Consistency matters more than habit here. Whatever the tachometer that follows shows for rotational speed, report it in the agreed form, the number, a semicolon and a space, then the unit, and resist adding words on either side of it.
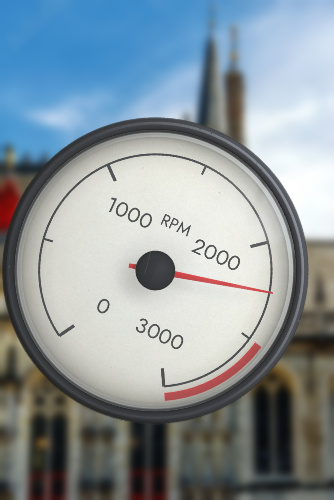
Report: 2250; rpm
